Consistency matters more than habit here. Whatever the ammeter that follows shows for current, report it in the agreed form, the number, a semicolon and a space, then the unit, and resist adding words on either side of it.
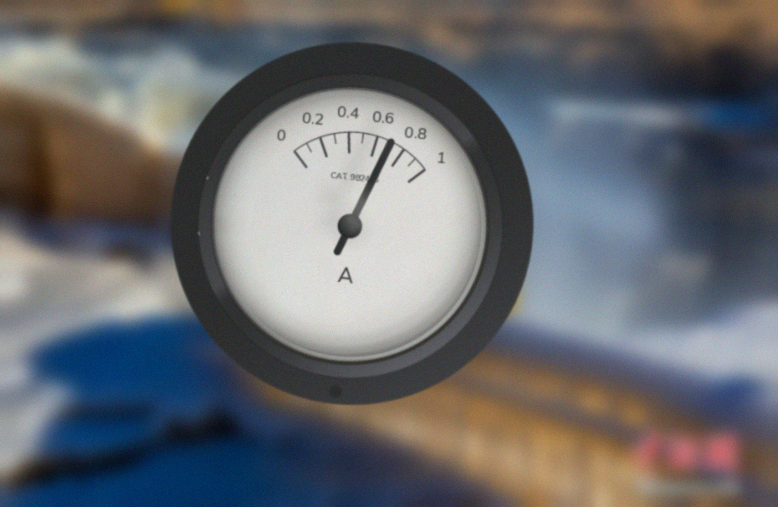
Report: 0.7; A
